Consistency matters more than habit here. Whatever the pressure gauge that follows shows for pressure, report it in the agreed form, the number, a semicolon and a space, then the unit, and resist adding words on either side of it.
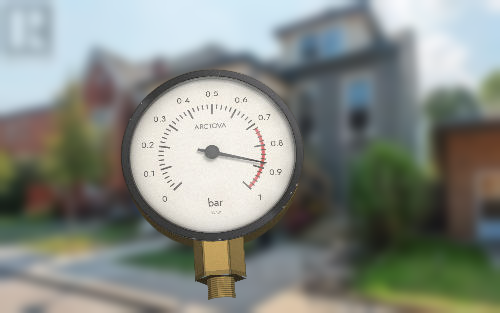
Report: 0.88; bar
